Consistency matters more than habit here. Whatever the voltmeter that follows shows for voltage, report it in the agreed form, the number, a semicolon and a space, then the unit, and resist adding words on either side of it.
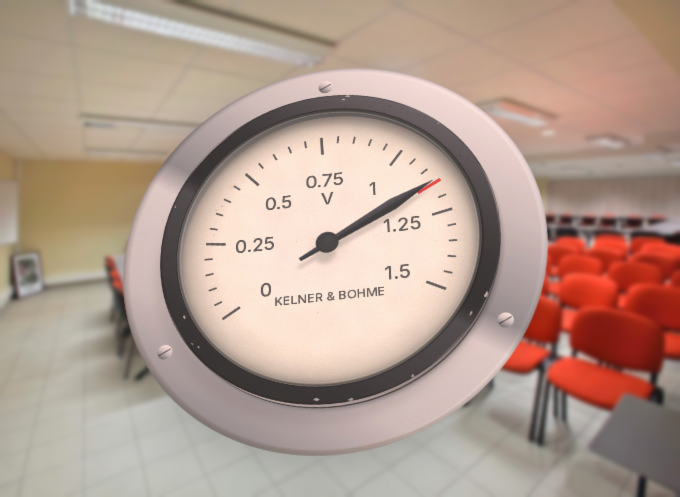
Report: 1.15; V
